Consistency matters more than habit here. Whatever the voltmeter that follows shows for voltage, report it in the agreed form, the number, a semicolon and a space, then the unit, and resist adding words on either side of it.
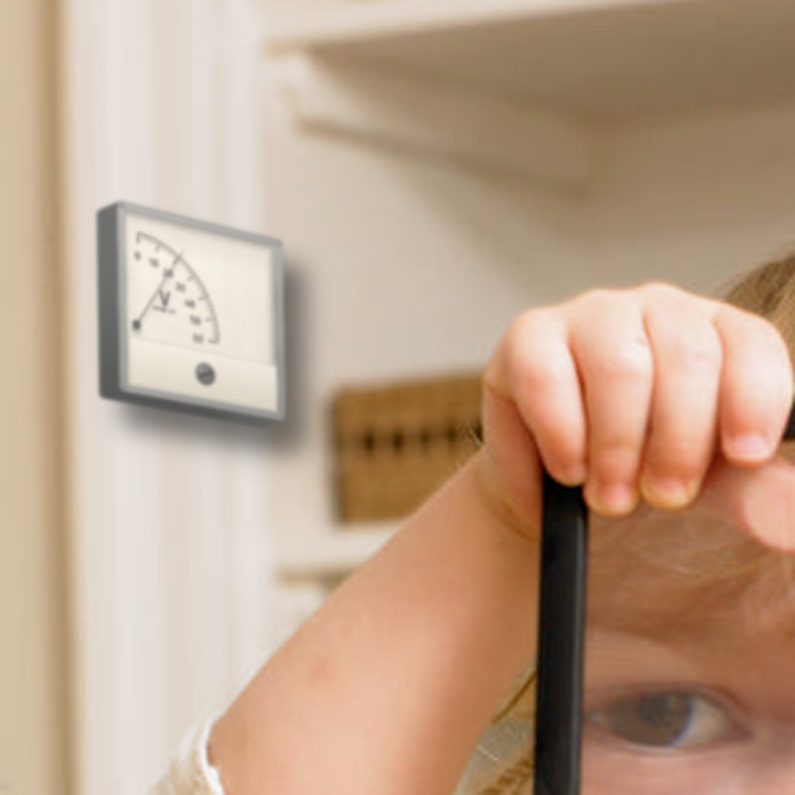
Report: 20; V
